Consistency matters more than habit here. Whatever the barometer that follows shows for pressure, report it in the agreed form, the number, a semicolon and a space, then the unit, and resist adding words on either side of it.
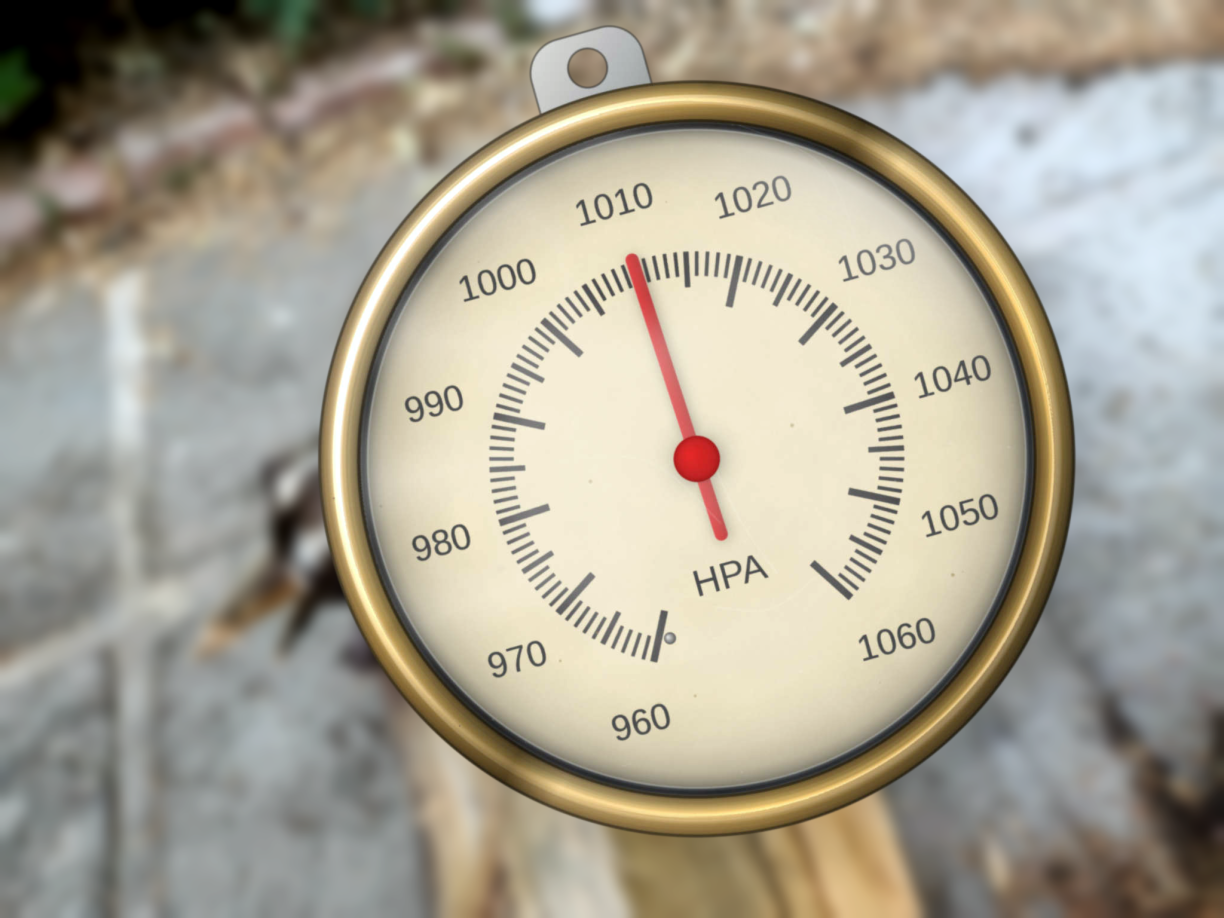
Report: 1010; hPa
